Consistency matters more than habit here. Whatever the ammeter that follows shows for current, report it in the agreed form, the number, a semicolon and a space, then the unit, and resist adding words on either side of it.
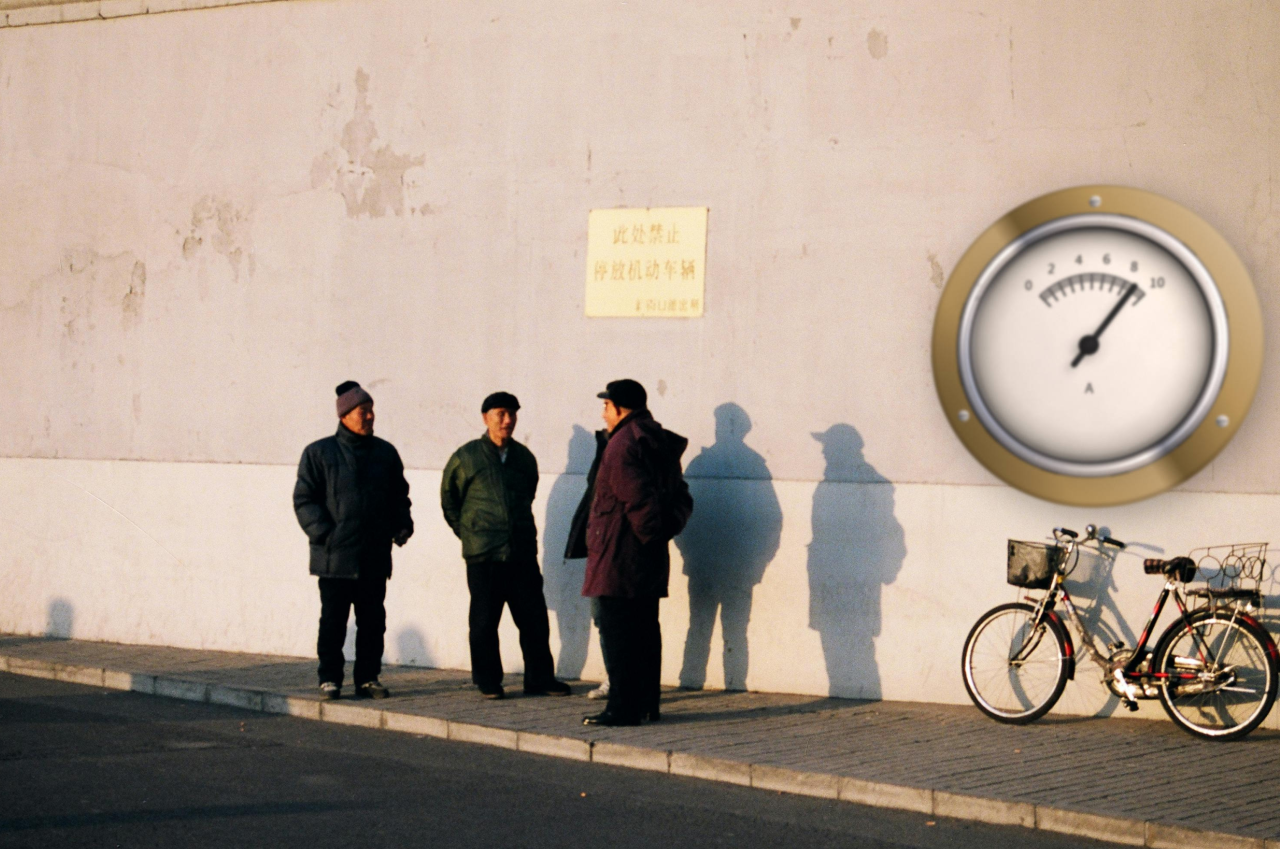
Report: 9; A
